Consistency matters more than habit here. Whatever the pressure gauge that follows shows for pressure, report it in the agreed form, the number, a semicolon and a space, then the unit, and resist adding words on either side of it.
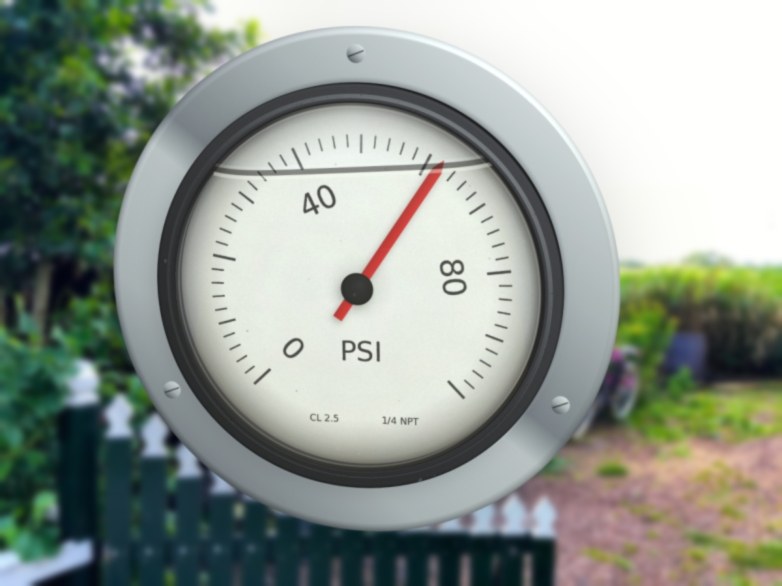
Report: 62; psi
